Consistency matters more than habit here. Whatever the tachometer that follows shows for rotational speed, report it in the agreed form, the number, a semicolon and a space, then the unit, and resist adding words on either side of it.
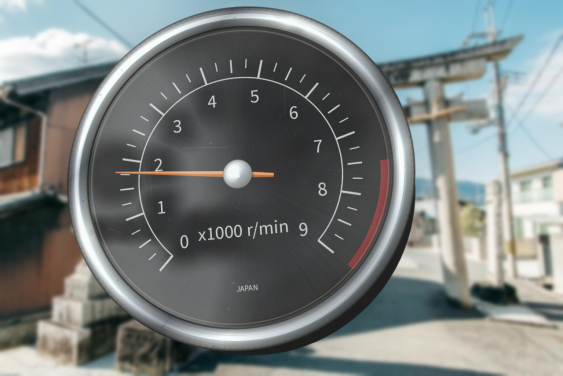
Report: 1750; rpm
